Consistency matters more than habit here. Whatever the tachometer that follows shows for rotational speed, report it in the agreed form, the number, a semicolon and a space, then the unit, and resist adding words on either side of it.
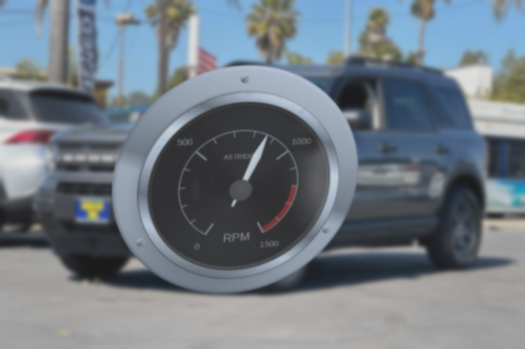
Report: 850; rpm
